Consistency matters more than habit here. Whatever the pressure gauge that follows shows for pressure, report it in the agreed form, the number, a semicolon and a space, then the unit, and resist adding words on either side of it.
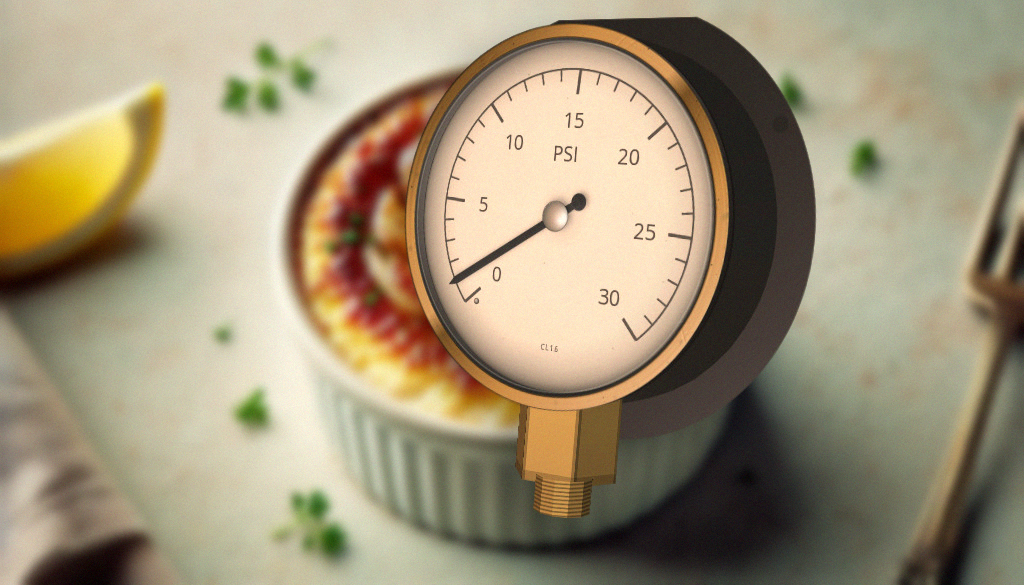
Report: 1; psi
